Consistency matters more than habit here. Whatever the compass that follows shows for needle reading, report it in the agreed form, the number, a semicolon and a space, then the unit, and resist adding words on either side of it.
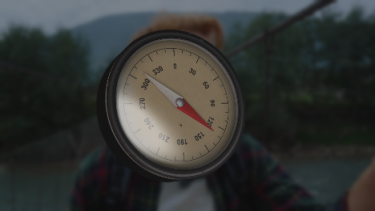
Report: 130; °
